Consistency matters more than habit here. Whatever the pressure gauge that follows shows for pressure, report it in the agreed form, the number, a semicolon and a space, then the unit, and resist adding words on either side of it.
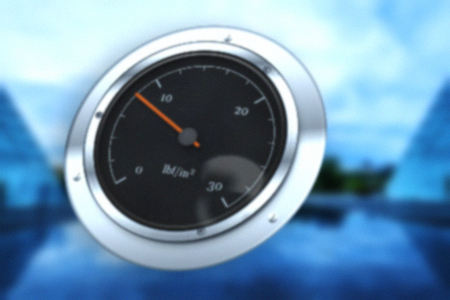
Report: 8; psi
